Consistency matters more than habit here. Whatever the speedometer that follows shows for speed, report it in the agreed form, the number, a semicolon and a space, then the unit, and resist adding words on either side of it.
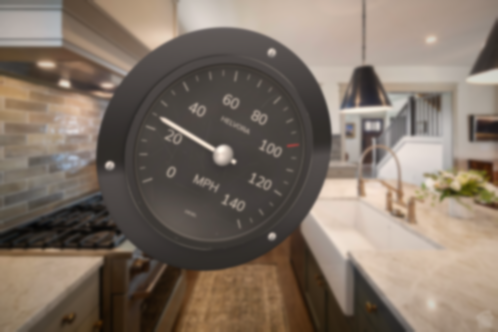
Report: 25; mph
